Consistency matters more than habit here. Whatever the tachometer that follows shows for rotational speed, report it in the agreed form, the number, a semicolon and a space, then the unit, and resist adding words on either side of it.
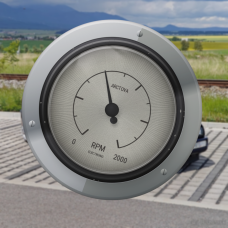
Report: 800; rpm
